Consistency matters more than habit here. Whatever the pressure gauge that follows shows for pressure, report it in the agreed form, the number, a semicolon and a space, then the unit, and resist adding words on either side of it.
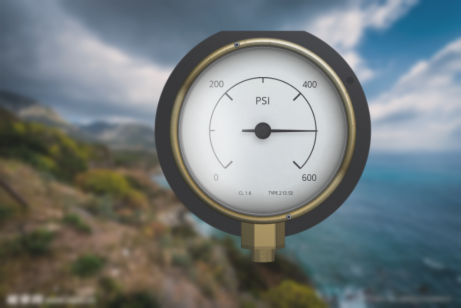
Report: 500; psi
